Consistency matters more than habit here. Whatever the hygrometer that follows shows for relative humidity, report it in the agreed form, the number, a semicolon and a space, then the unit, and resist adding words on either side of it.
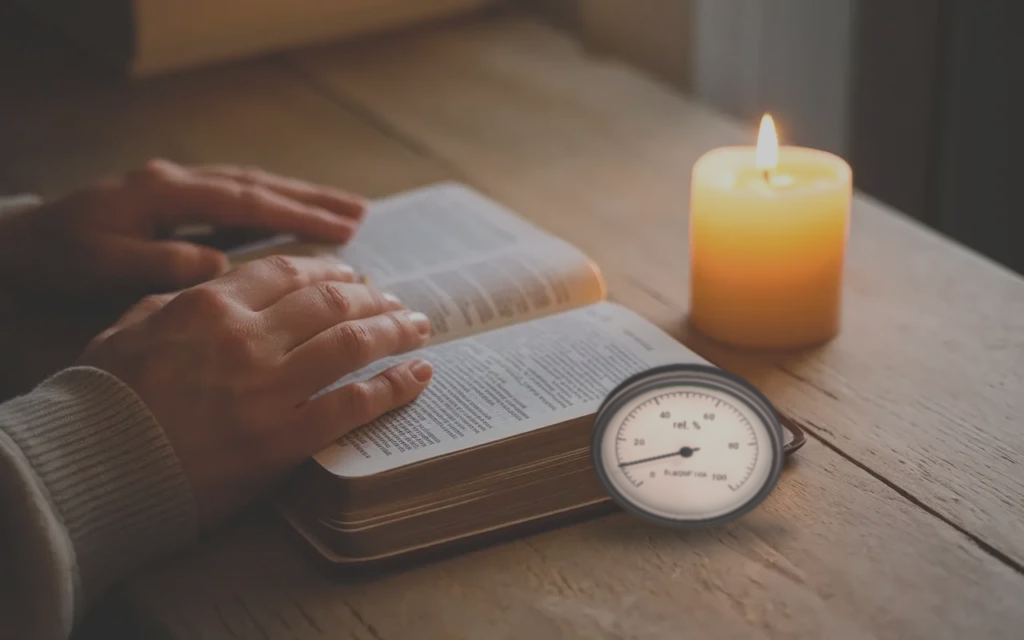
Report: 10; %
